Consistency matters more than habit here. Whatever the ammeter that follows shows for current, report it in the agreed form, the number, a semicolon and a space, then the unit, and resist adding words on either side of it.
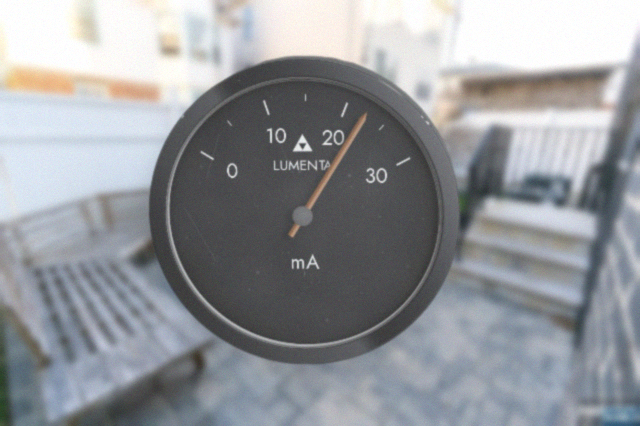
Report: 22.5; mA
